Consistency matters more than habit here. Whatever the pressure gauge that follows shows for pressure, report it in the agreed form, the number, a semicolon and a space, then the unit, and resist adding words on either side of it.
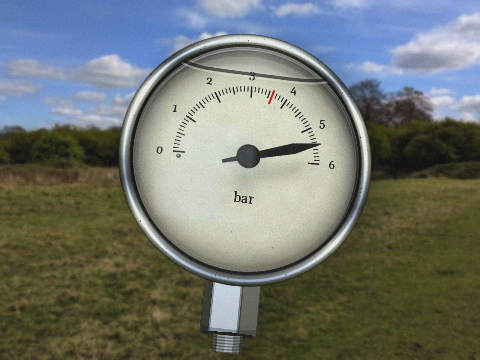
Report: 5.5; bar
